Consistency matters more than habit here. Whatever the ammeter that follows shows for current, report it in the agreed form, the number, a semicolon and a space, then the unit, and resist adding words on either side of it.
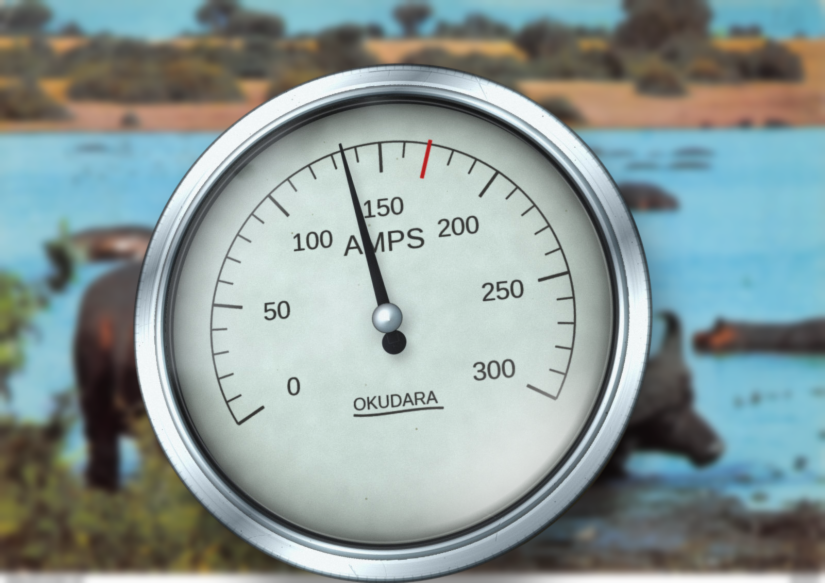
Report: 135; A
